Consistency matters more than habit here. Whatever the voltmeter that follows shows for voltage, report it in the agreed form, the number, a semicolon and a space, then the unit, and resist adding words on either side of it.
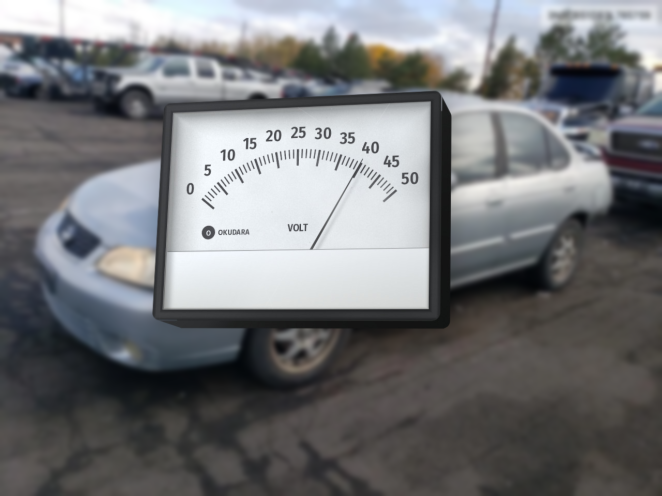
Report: 40; V
